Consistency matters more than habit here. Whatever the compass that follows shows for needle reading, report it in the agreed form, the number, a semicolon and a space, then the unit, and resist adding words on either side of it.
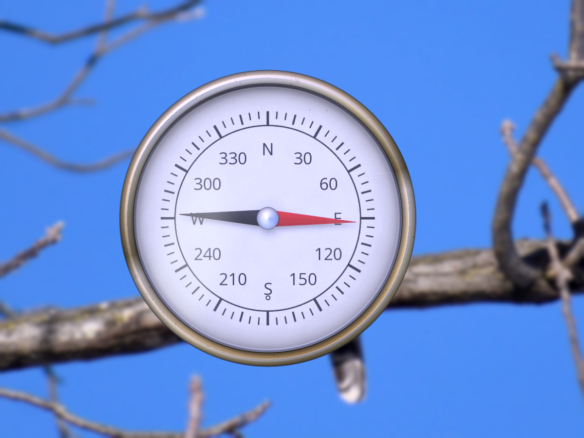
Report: 92.5; °
